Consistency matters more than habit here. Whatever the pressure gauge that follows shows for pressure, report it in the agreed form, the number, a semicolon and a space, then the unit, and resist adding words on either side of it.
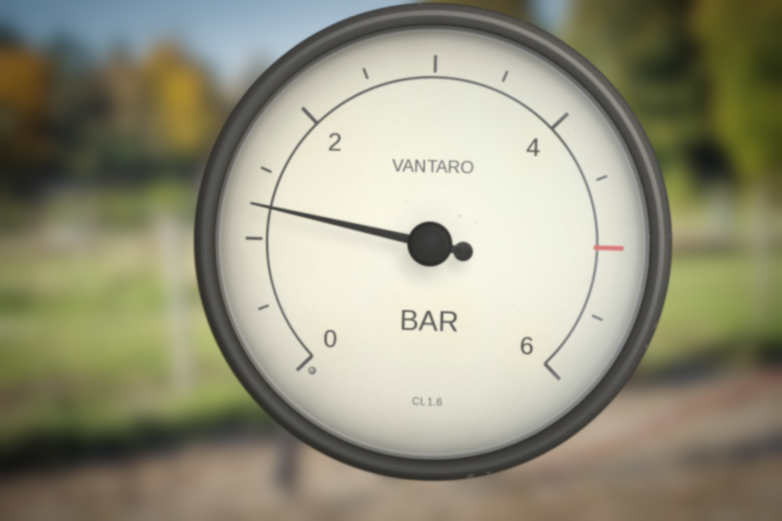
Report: 1.25; bar
